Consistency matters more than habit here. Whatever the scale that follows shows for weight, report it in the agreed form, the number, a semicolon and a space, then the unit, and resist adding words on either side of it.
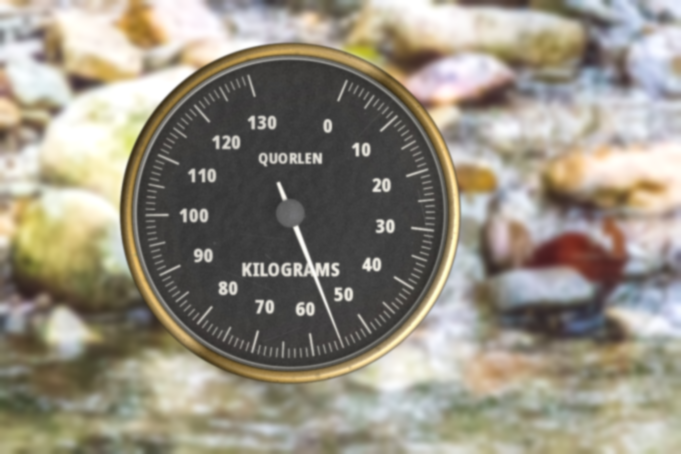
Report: 55; kg
